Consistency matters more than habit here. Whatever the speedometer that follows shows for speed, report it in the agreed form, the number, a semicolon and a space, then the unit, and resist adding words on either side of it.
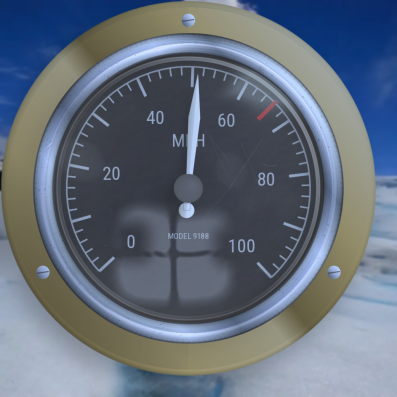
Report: 51; mph
